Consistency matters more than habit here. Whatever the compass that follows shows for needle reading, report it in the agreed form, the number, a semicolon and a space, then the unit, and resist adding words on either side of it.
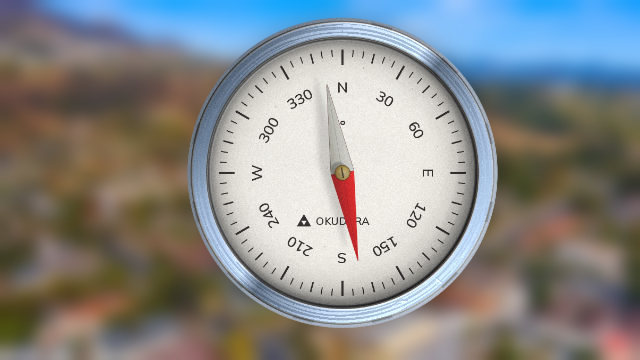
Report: 170; °
